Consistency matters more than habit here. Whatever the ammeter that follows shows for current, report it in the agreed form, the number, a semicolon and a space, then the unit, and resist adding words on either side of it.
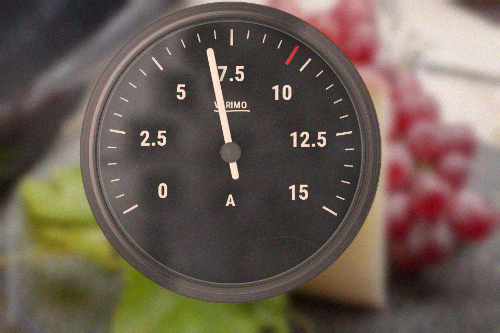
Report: 6.75; A
